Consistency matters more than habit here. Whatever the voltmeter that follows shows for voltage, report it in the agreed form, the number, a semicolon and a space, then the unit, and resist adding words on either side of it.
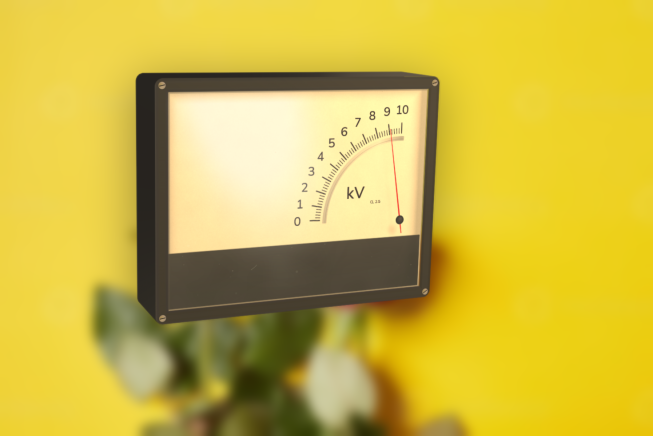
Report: 9; kV
